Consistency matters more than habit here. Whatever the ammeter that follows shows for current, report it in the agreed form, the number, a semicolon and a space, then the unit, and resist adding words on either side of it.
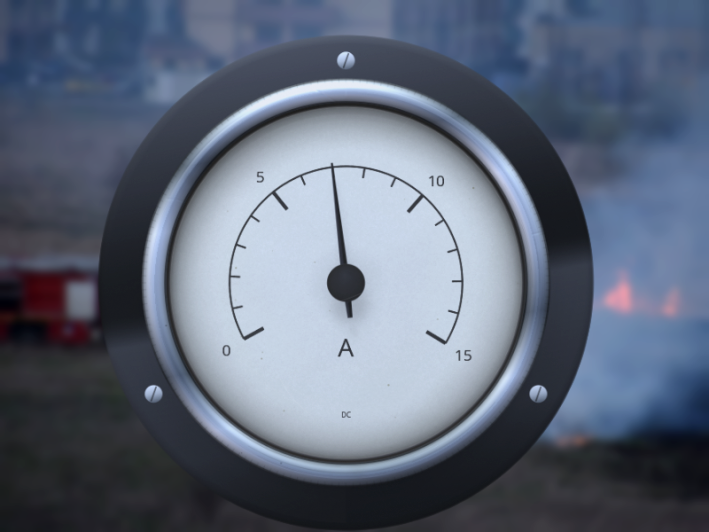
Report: 7; A
